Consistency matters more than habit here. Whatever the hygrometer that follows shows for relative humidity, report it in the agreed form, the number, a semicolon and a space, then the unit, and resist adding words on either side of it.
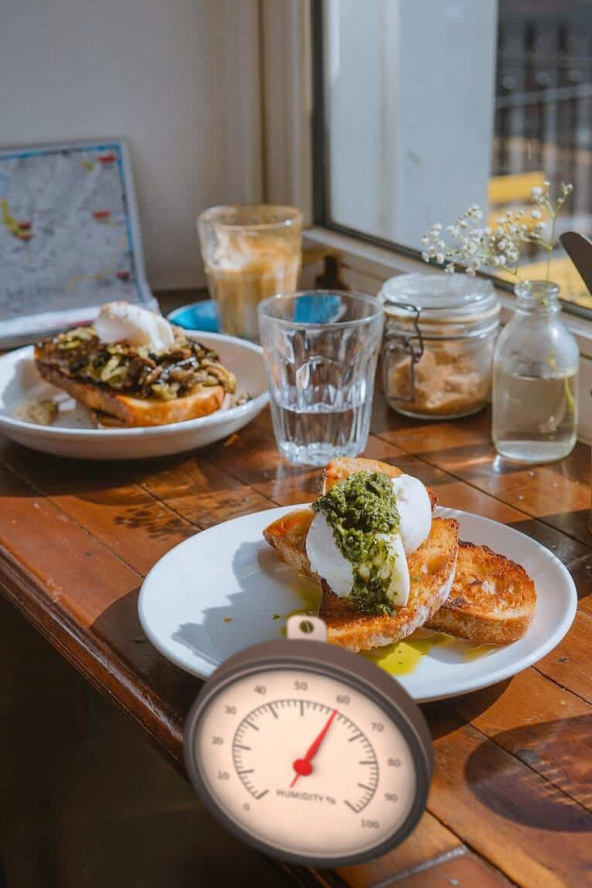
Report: 60; %
